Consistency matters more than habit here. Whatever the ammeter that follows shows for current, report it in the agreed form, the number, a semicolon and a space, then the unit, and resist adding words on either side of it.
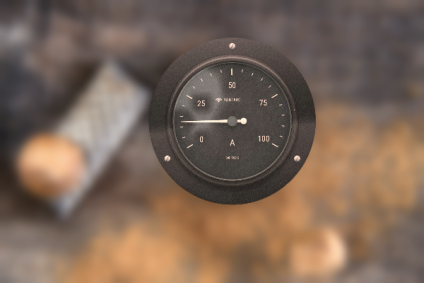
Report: 12.5; A
